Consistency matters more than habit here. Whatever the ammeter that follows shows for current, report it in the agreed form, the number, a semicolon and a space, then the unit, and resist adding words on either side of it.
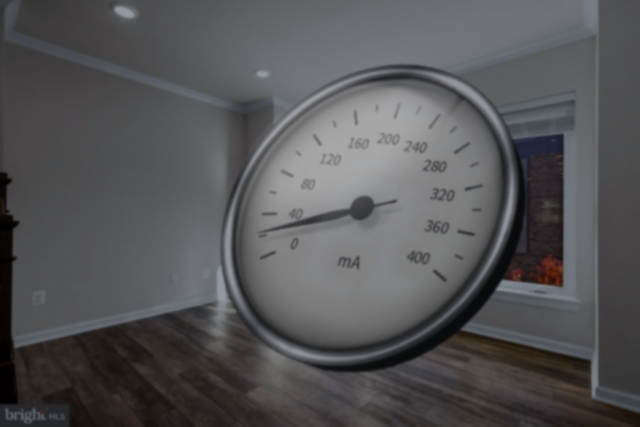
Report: 20; mA
